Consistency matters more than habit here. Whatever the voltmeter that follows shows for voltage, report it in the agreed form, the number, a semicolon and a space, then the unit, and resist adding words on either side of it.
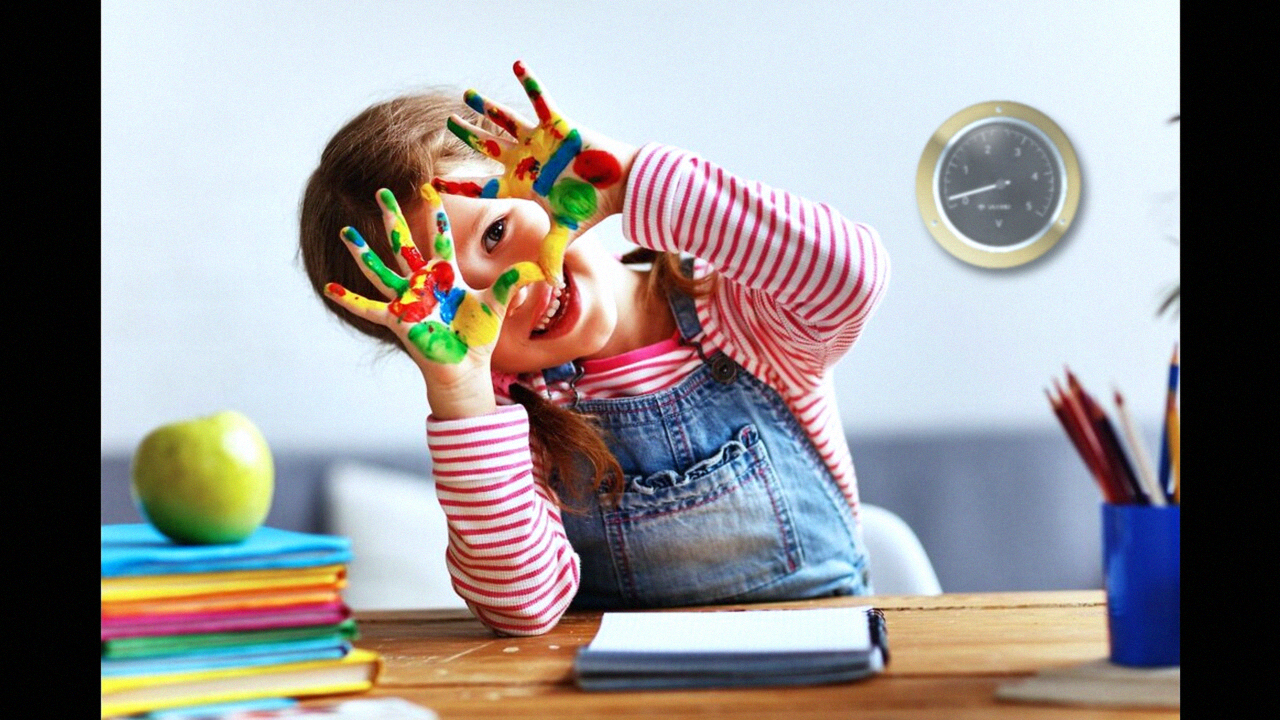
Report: 0.2; V
